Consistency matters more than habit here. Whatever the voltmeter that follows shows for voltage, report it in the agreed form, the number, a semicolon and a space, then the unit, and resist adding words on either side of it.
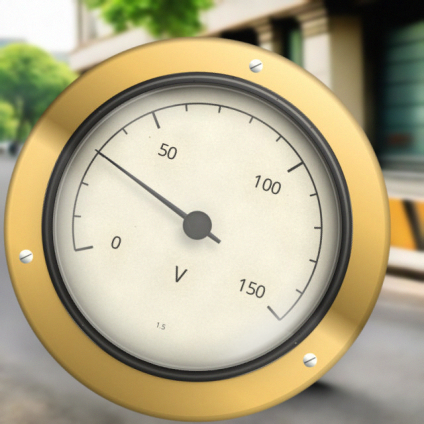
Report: 30; V
